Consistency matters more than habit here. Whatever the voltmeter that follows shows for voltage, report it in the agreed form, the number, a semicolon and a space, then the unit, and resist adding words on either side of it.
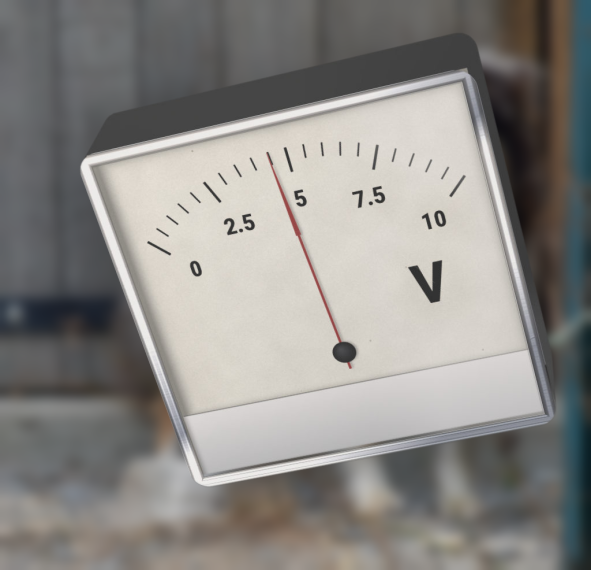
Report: 4.5; V
